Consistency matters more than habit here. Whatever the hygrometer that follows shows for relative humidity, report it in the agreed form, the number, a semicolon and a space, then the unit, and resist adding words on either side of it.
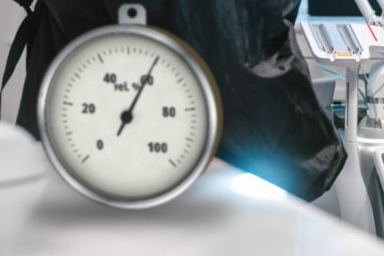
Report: 60; %
